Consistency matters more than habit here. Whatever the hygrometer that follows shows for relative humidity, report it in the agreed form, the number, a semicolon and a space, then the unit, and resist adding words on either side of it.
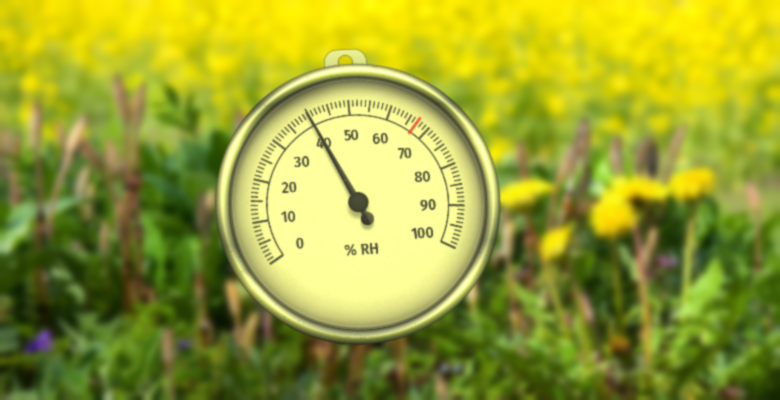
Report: 40; %
